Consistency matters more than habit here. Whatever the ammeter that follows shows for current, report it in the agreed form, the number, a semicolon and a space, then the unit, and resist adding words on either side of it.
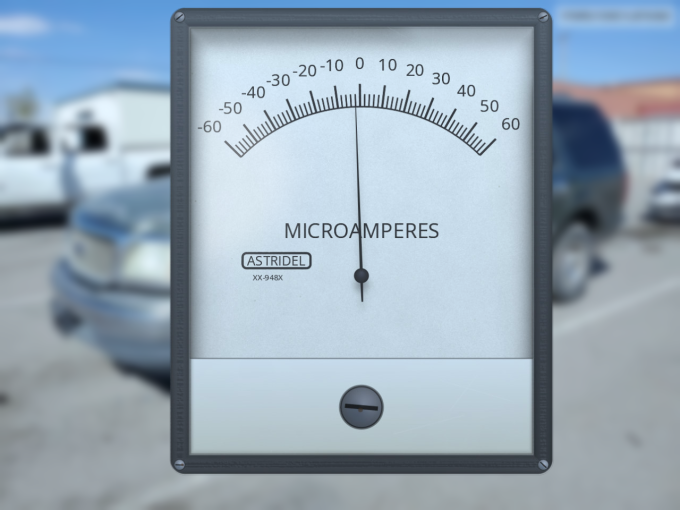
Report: -2; µA
